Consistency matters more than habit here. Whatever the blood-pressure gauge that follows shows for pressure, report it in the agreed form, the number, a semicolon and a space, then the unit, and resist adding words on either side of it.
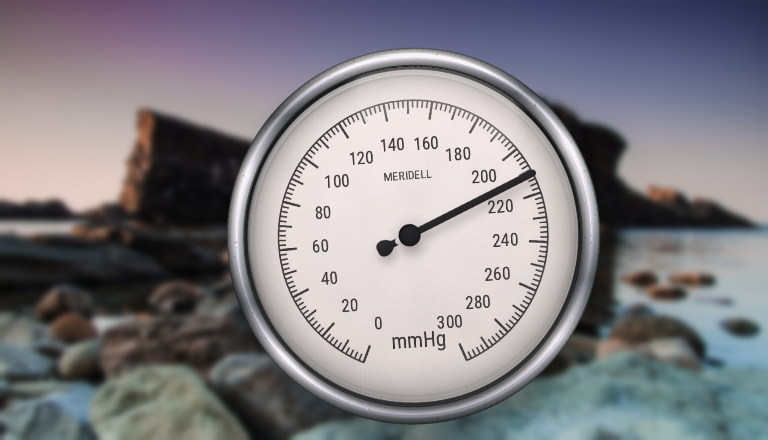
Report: 212; mmHg
